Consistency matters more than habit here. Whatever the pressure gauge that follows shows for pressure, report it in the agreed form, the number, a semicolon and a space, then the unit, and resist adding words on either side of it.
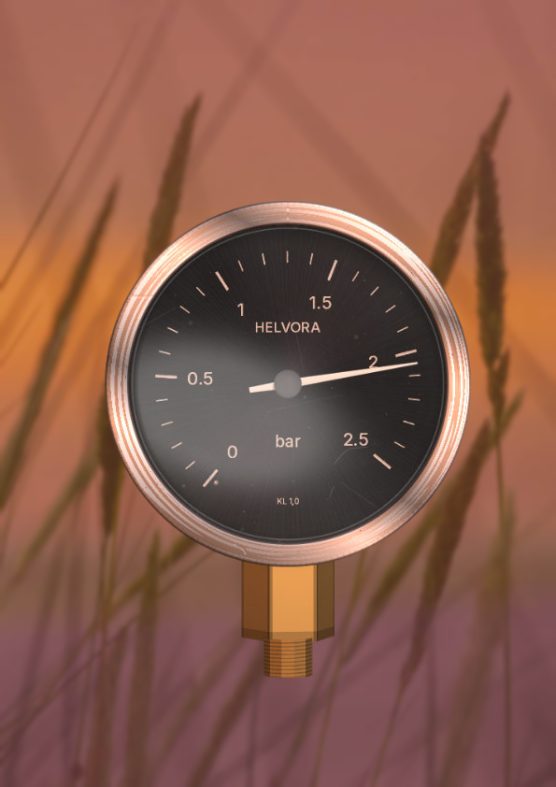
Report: 2.05; bar
